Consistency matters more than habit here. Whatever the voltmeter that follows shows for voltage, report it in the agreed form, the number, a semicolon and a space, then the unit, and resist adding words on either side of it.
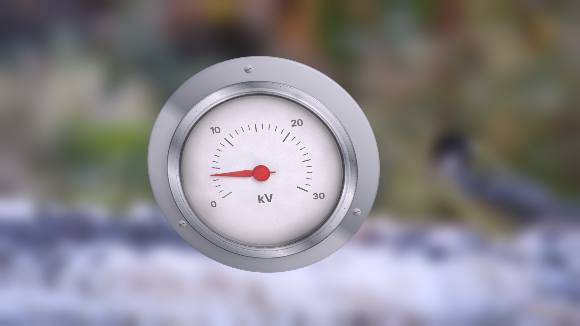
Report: 4; kV
